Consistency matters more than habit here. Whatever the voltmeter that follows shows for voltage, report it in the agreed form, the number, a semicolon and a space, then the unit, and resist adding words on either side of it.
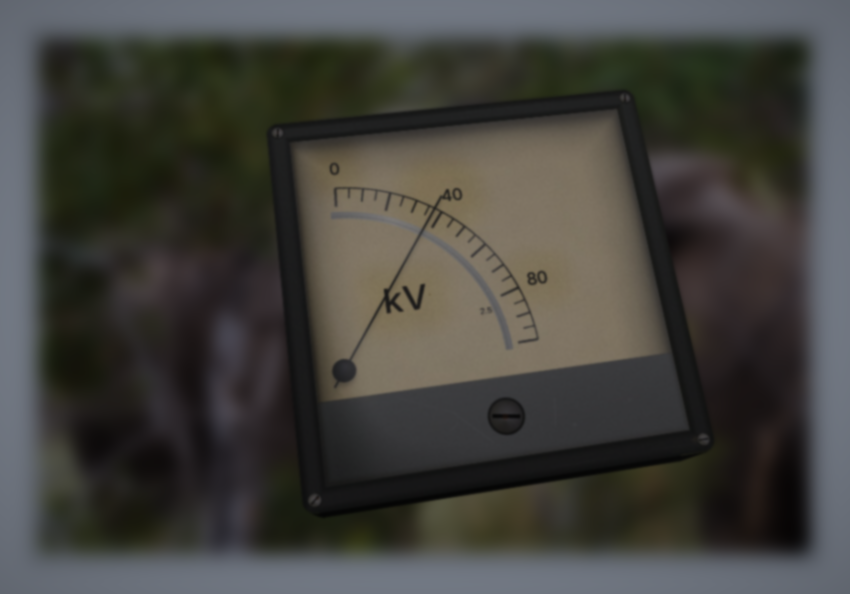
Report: 37.5; kV
